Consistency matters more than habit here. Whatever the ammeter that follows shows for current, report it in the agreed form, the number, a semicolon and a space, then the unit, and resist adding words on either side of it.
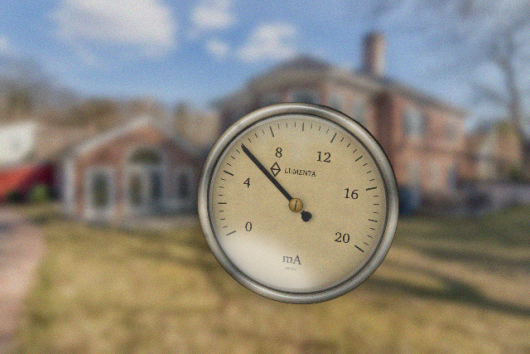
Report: 6; mA
